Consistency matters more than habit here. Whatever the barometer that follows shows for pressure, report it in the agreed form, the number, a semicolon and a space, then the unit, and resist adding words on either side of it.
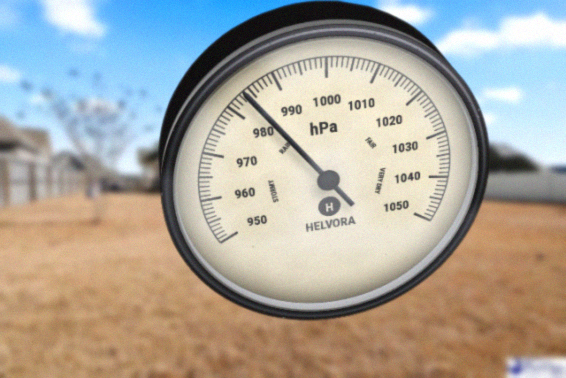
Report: 984; hPa
